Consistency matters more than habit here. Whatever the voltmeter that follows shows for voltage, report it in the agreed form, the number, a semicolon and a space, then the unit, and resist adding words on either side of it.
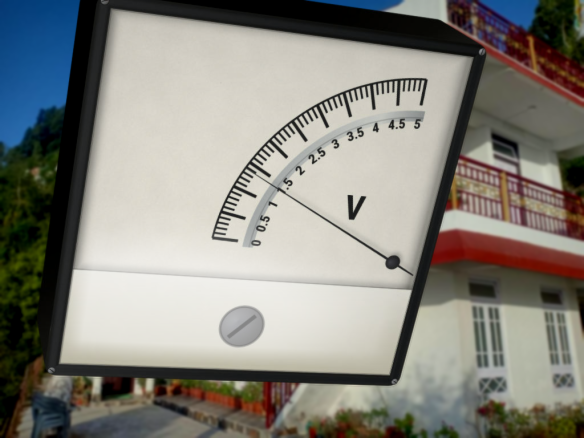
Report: 1.4; V
